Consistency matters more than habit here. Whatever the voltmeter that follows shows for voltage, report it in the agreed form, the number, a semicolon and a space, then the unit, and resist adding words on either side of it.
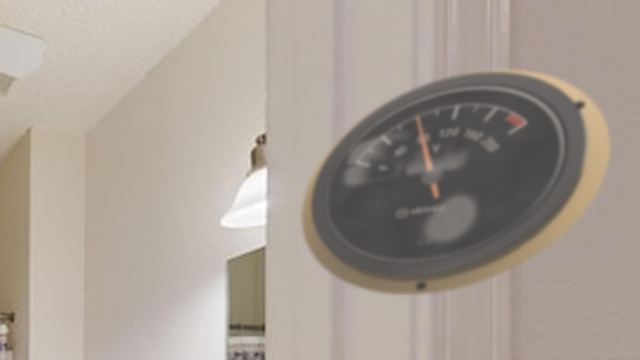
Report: 80; V
